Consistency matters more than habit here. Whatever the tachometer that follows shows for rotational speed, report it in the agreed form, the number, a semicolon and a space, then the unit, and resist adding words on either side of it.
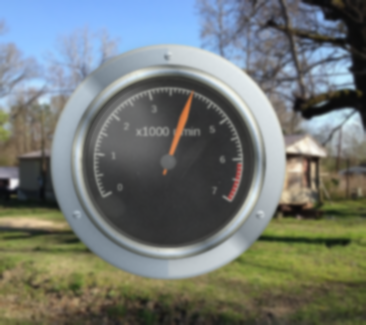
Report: 4000; rpm
